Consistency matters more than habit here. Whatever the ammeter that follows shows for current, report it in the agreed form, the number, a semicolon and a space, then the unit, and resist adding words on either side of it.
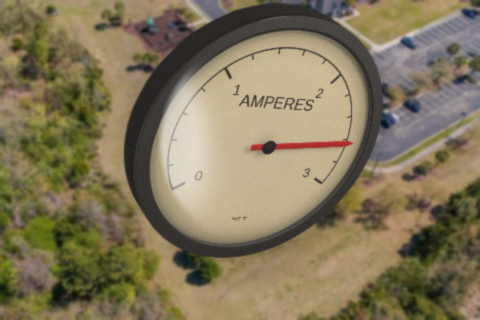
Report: 2.6; A
